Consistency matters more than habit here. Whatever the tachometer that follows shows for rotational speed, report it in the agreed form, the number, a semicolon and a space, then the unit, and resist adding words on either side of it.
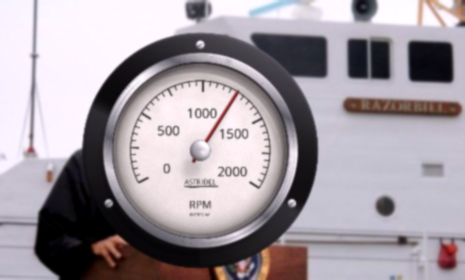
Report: 1250; rpm
